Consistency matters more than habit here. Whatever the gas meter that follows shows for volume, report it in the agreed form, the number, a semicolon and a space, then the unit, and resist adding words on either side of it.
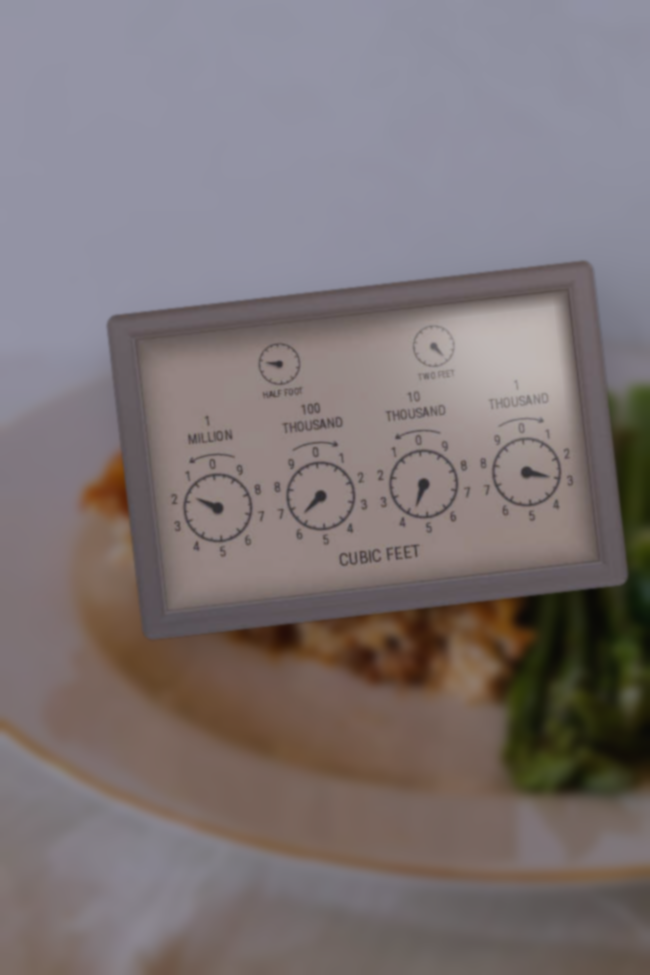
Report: 164300; ft³
